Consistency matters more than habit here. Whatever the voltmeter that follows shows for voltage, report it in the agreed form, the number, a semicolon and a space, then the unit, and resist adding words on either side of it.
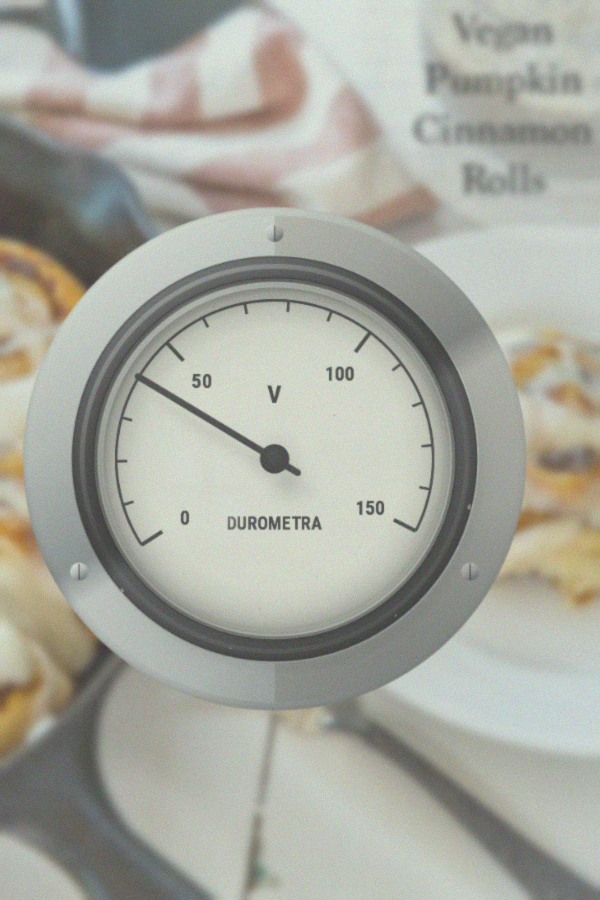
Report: 40; V
